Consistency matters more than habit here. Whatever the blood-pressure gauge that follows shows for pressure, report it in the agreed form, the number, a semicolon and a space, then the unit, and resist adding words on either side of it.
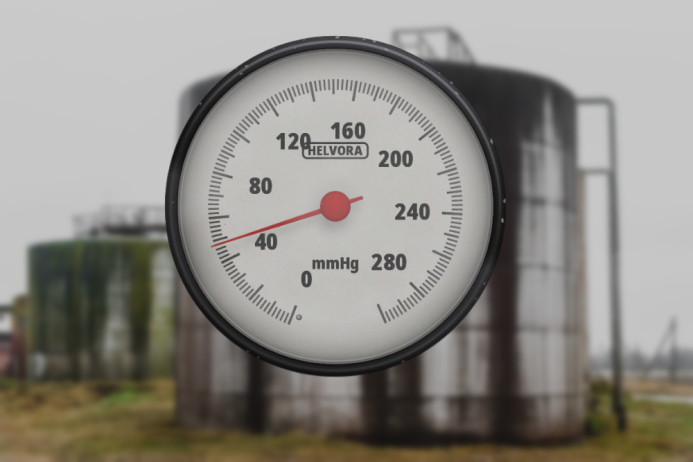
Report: 48; mmHg
